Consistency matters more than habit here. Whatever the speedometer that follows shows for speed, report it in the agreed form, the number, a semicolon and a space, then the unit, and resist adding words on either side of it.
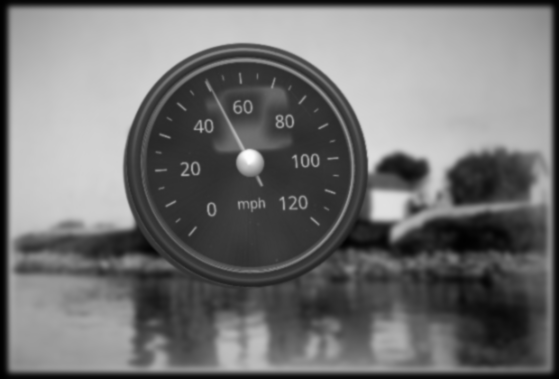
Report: 50; mph
